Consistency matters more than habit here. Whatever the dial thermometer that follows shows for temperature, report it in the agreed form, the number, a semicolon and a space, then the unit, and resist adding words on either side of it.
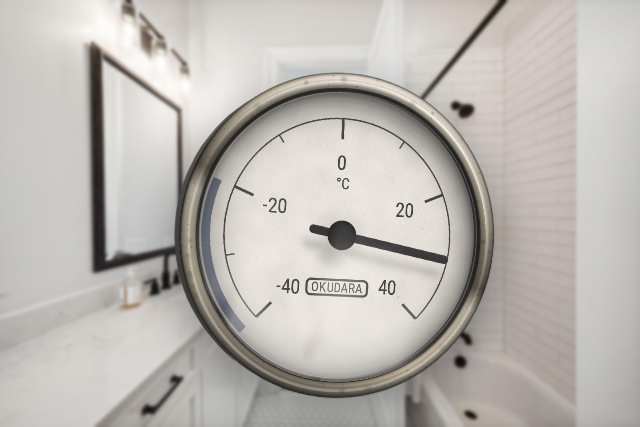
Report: 30; °C
